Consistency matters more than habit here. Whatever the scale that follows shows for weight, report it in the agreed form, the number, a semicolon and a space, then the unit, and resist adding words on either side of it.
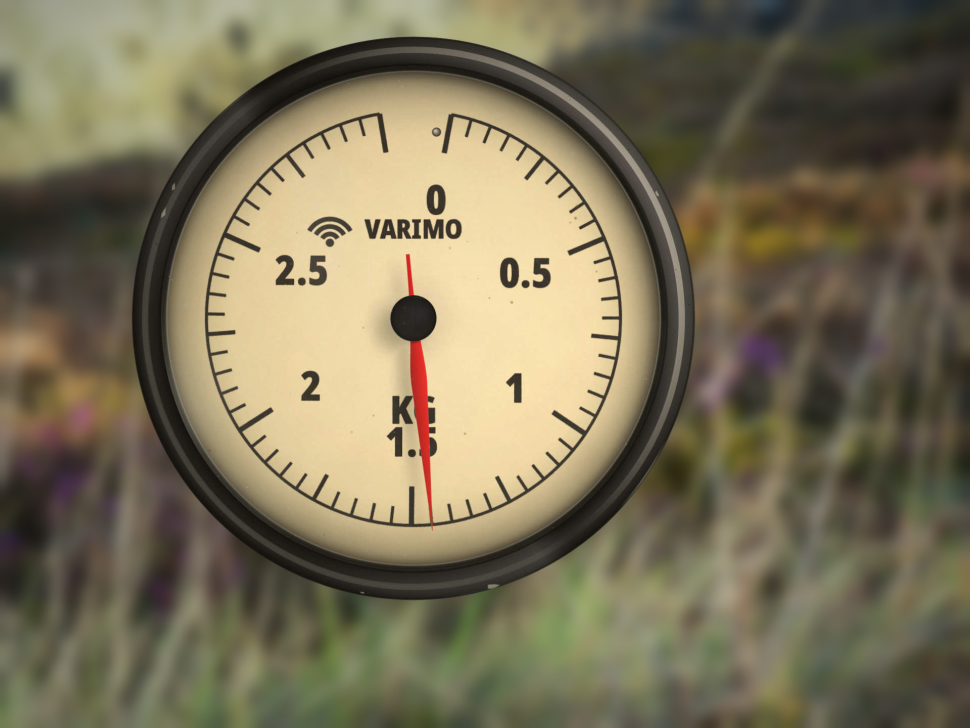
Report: 1.45; kg
